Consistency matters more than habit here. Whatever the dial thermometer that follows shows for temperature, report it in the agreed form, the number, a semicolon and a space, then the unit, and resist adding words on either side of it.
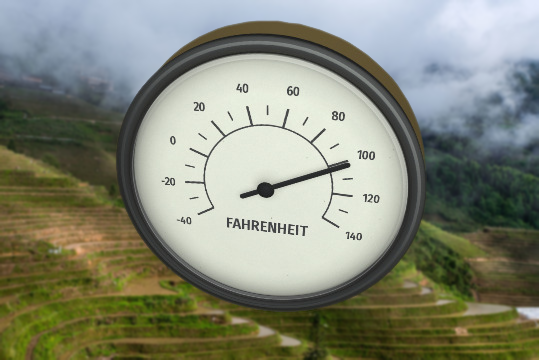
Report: 100; °F
